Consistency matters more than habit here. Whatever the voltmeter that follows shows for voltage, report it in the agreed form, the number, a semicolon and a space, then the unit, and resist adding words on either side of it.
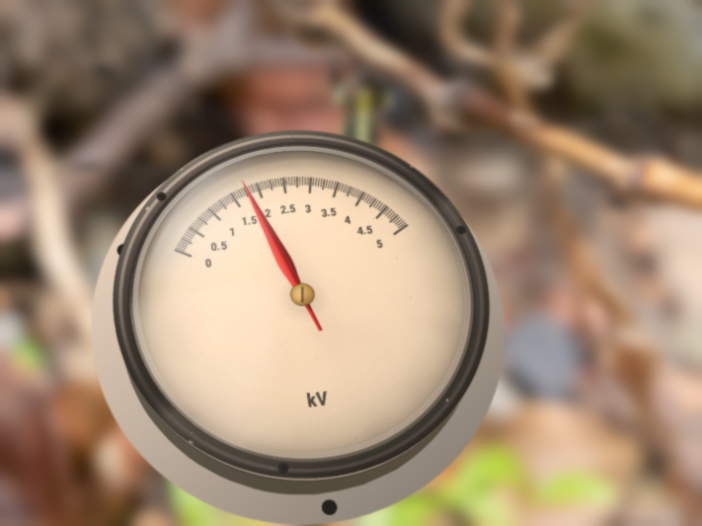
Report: 1.75; kV
